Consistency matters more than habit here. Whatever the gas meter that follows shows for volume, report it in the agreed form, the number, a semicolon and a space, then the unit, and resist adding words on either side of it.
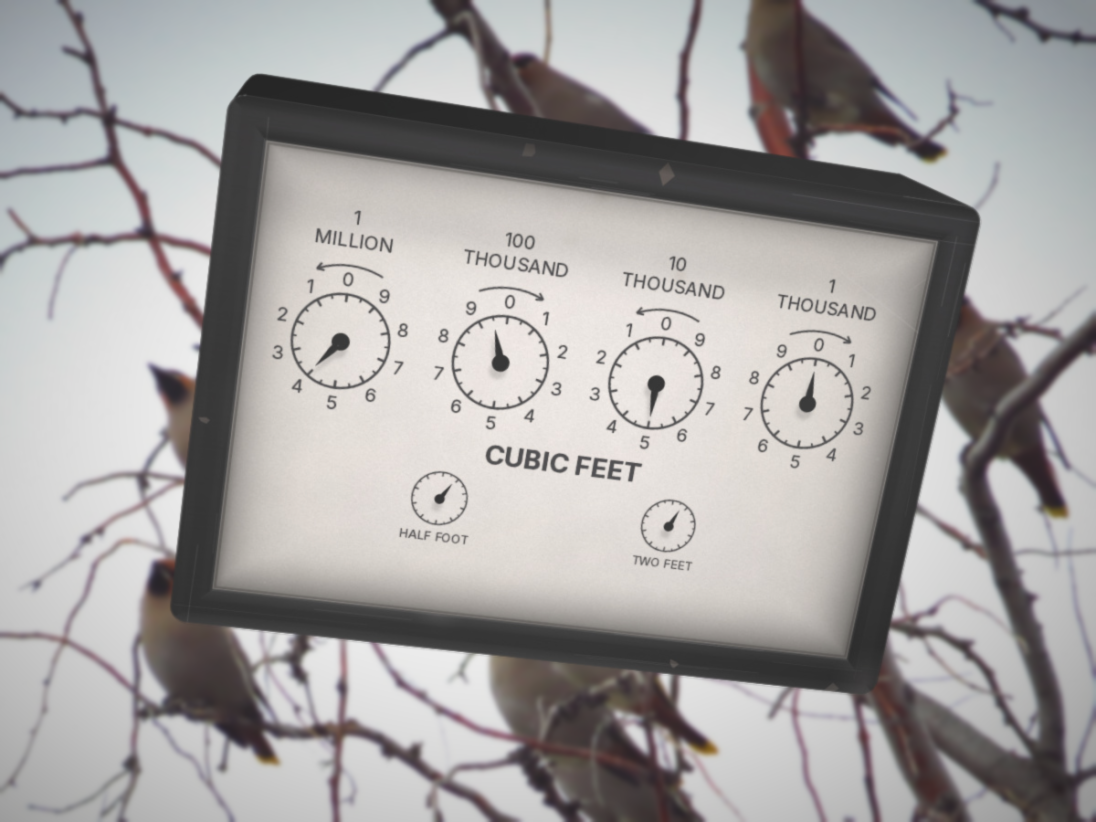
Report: 395000; ft³
